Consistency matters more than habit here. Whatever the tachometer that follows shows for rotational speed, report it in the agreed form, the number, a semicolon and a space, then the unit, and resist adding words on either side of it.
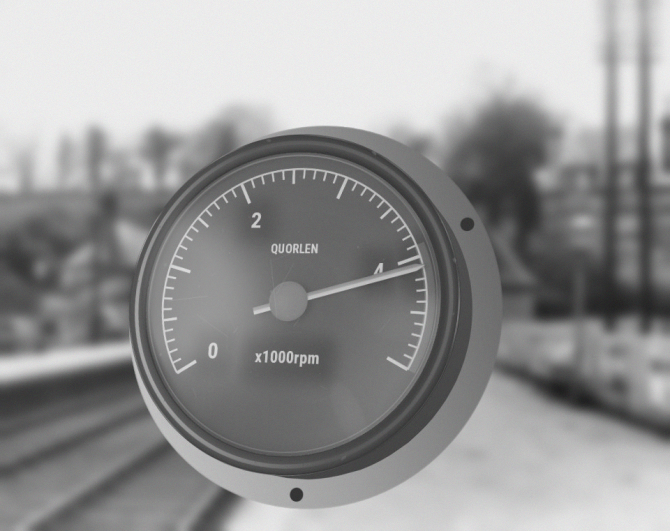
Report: 4100; rpm
